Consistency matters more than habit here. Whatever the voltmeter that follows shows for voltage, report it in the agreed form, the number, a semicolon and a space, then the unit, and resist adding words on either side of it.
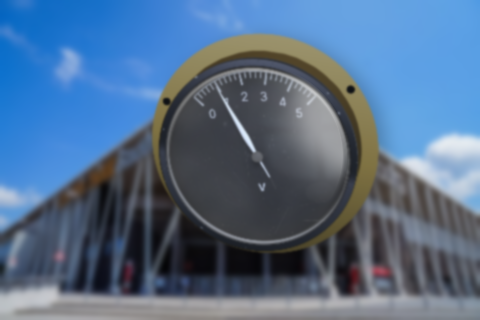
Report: 1; V
